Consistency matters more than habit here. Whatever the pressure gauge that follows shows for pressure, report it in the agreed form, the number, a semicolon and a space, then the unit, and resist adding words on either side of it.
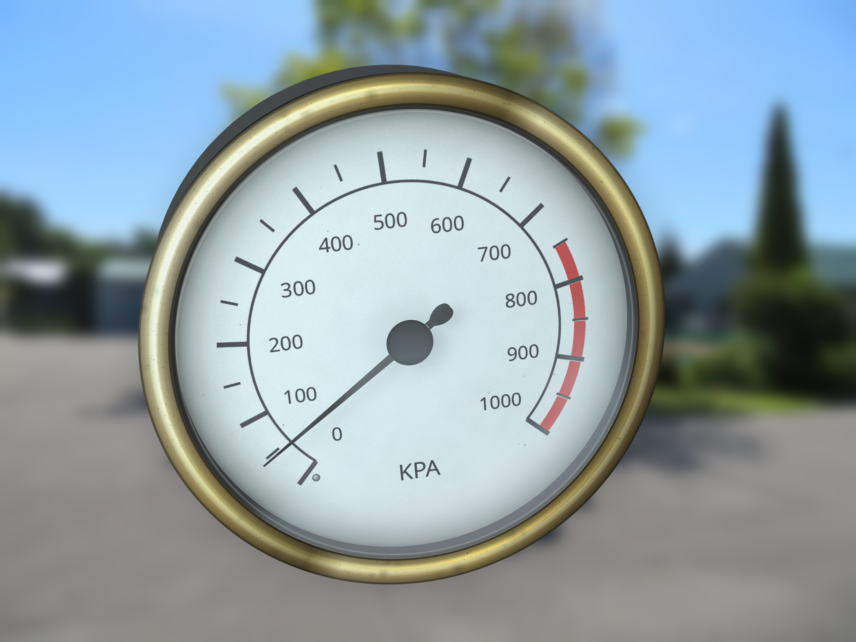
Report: 50; kPa
